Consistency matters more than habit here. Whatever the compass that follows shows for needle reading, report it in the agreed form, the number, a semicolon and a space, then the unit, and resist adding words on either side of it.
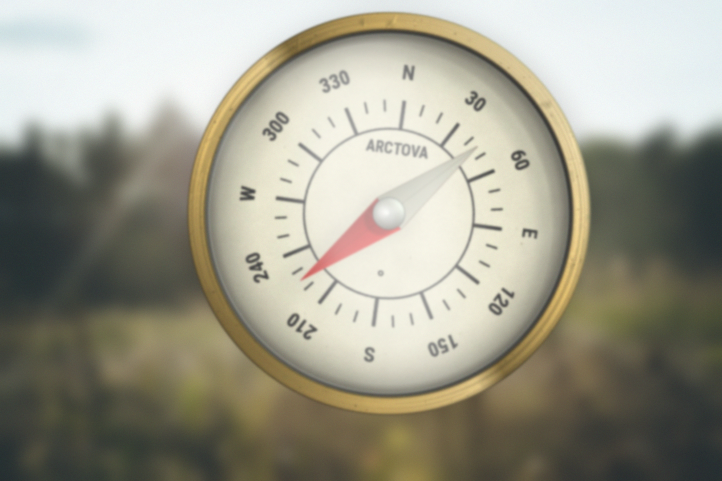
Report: 225; °
